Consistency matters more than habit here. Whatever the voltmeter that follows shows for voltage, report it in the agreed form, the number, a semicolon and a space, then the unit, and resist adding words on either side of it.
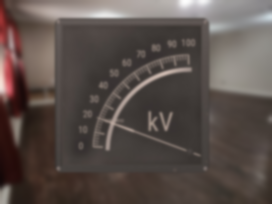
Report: 20; kV
